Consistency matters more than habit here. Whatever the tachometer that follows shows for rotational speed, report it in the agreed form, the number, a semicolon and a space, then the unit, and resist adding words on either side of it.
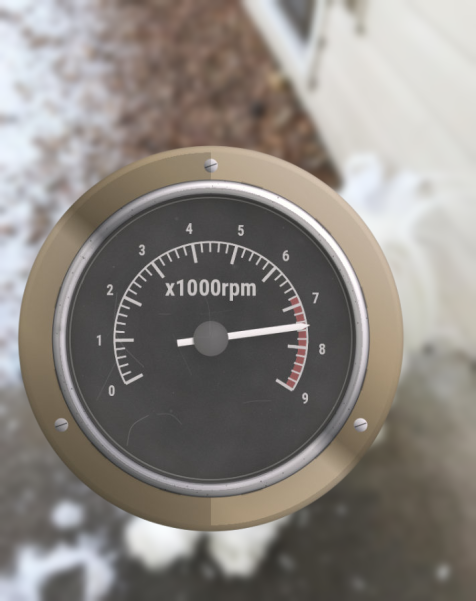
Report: 7500; rpm
